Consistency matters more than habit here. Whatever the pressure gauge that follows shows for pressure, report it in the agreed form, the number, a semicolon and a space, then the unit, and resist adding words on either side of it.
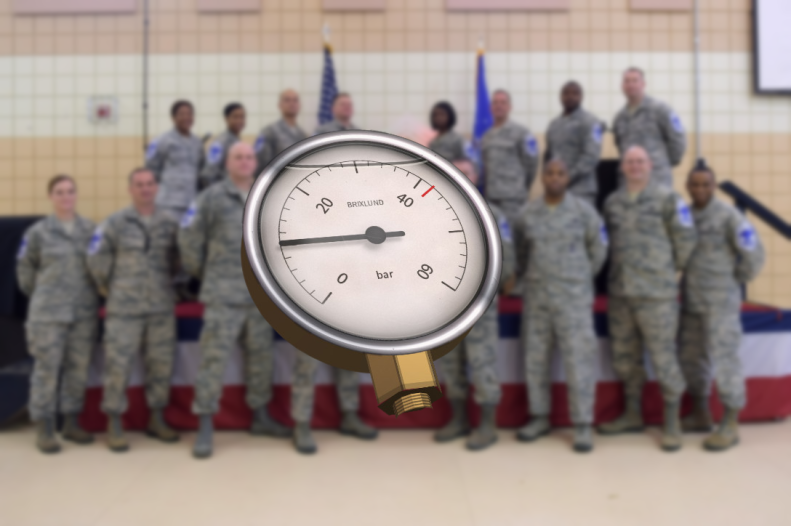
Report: 10; bar
